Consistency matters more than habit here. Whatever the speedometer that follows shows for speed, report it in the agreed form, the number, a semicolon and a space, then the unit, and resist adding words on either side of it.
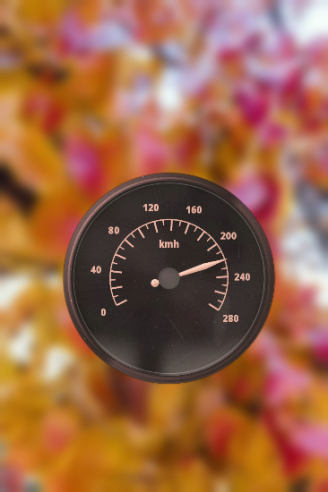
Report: 220; km/h
